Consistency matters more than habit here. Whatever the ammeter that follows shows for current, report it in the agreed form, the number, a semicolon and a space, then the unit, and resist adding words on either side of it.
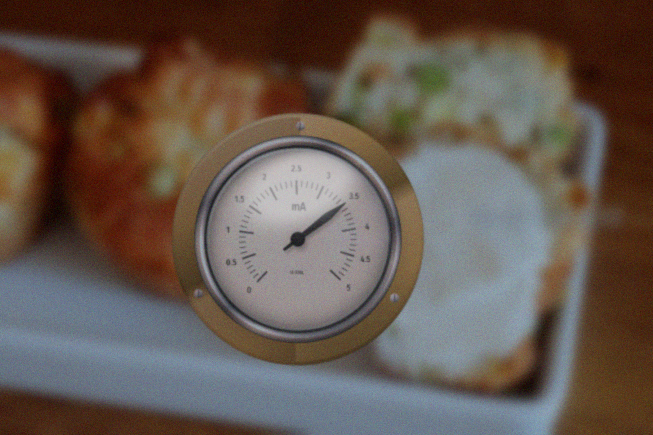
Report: 3.5; mA
